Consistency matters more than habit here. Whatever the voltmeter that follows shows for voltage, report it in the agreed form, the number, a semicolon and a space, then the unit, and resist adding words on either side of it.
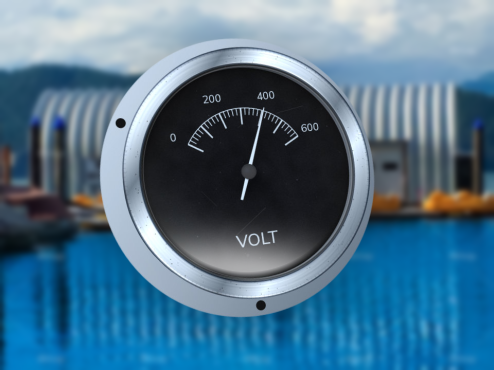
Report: 400; V
